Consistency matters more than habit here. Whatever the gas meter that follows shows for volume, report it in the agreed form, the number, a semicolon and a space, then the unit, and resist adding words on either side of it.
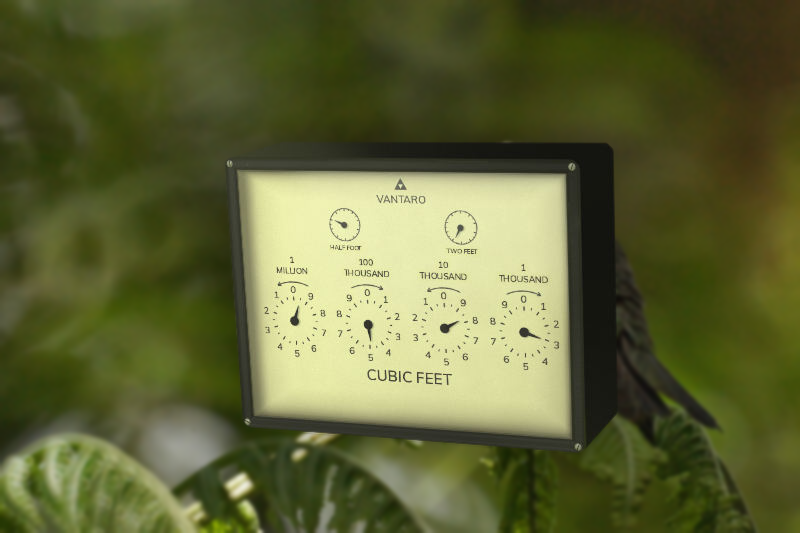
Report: 948300; ft³
